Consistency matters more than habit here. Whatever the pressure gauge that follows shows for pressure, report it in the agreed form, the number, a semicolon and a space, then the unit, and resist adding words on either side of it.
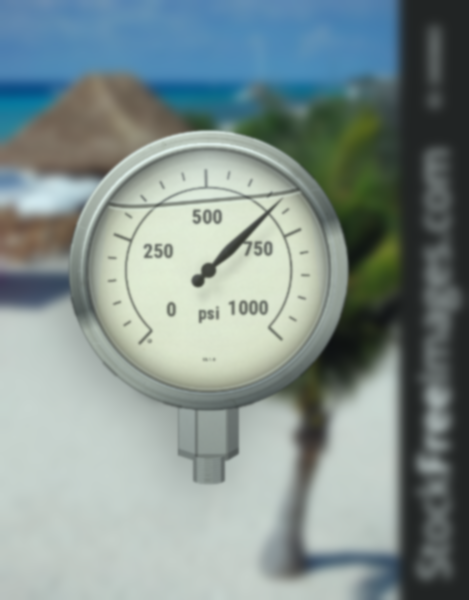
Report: 675; psi
